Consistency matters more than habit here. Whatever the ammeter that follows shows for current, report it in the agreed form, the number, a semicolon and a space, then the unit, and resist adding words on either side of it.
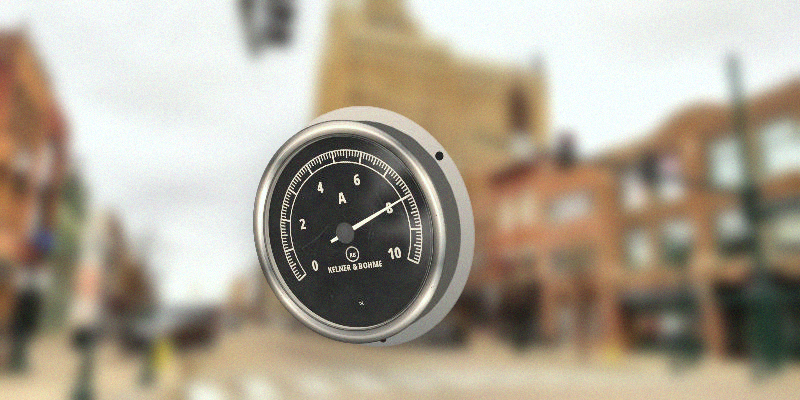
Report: 8; A
